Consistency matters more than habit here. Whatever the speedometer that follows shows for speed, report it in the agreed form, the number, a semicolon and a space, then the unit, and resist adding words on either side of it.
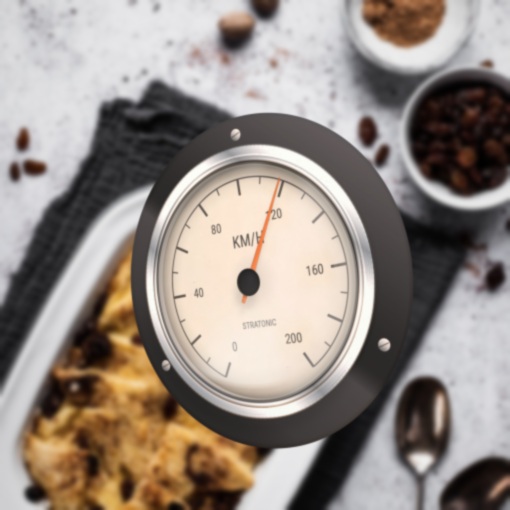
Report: 120; km/h
